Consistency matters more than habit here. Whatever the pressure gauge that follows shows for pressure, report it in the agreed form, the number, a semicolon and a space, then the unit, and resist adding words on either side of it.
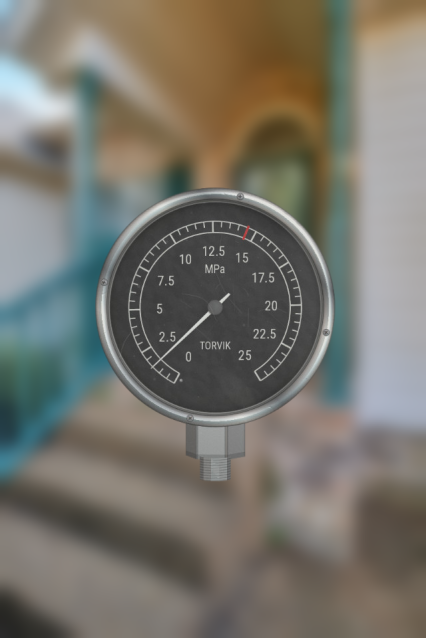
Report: 1.5; MPa
